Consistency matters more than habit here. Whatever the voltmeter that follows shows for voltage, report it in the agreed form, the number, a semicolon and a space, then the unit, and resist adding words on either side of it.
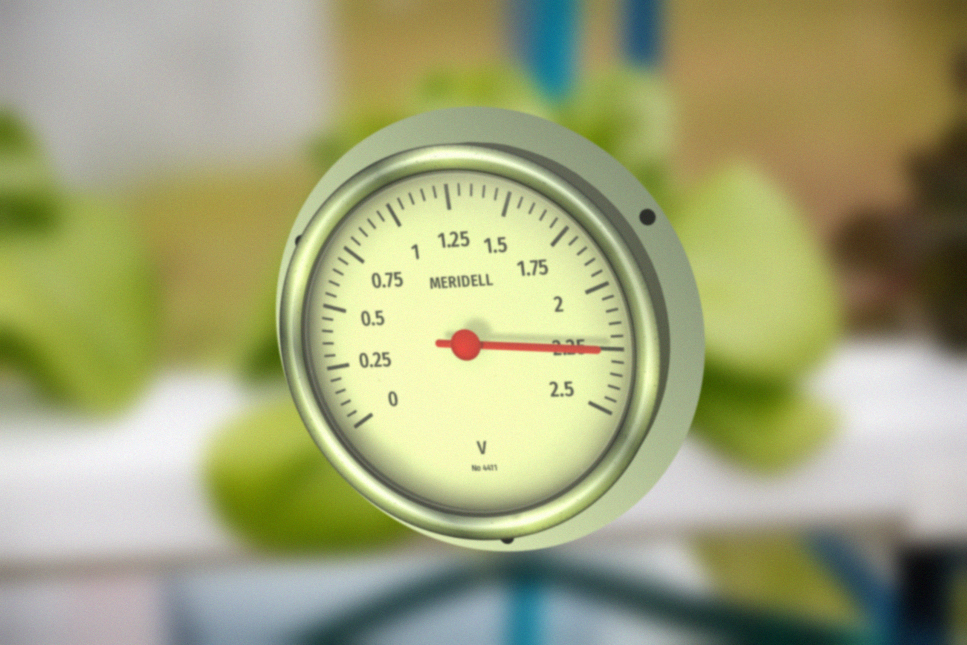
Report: 2.25; V
